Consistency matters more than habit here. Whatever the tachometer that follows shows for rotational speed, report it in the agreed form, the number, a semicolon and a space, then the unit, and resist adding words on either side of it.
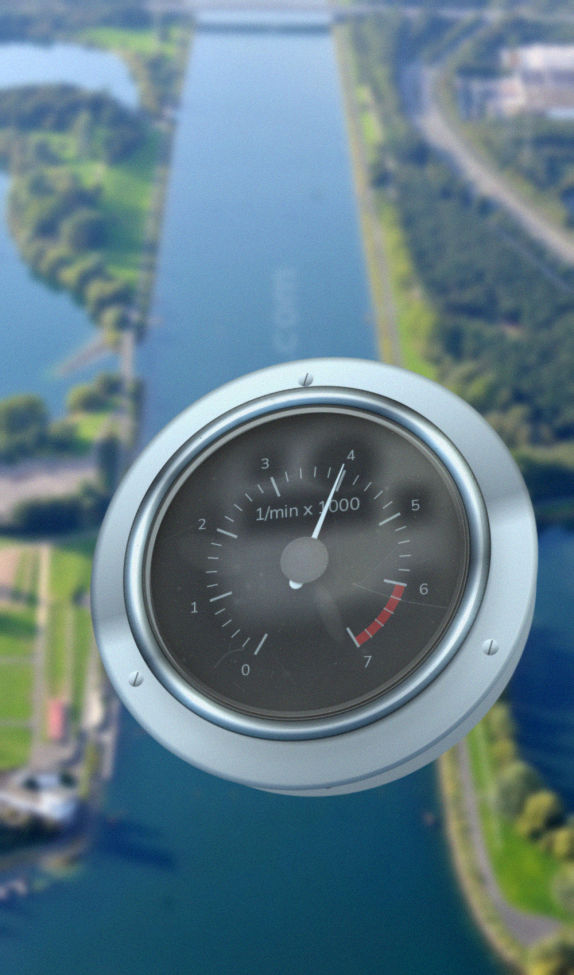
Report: 4000; rpm
